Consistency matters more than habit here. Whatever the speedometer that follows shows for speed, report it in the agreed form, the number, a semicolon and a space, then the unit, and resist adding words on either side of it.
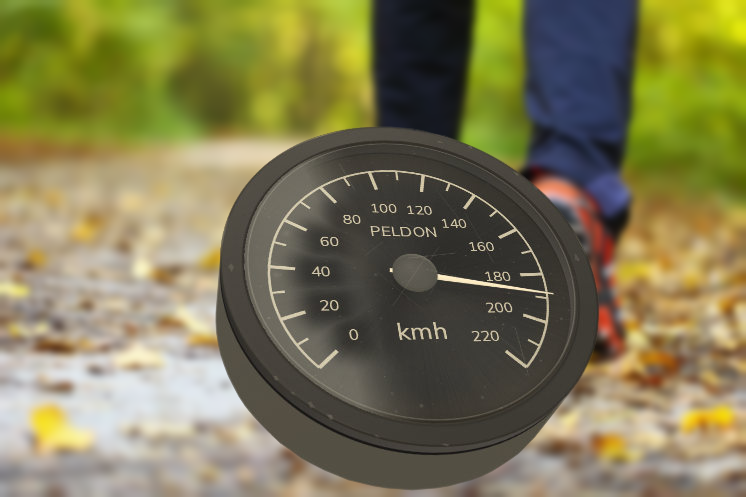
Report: 190; km/h
